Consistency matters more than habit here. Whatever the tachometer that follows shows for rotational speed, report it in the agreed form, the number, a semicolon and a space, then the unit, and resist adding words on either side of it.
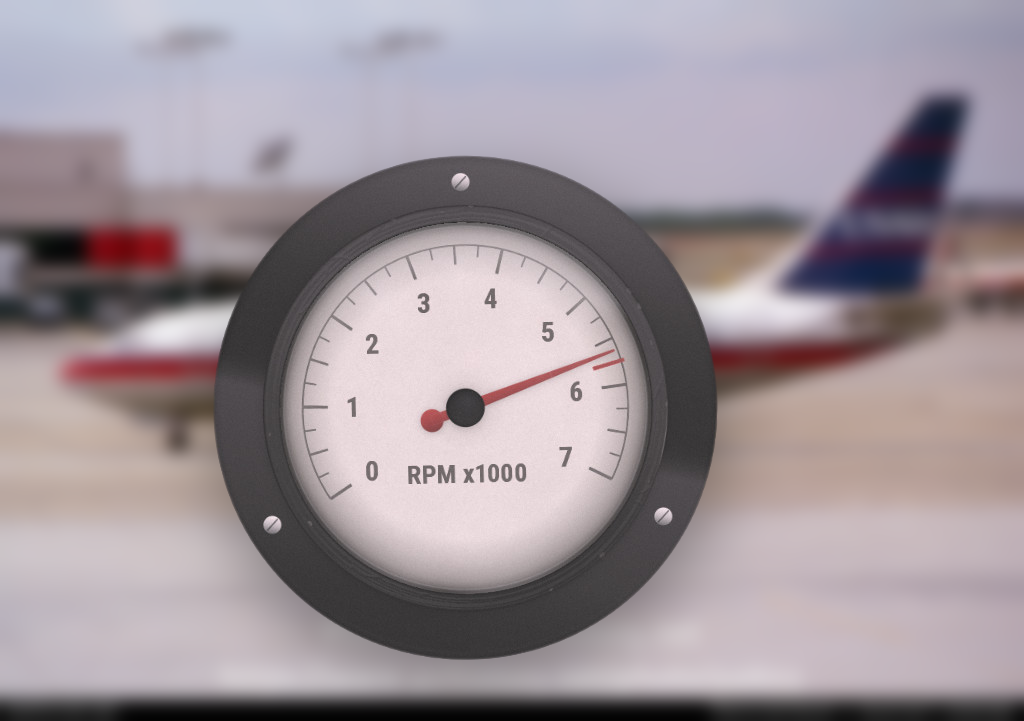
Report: 5625; rpm
